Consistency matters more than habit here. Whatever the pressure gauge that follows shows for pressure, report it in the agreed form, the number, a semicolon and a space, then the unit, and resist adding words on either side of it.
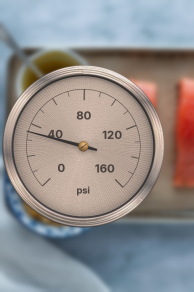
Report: 35; psi
